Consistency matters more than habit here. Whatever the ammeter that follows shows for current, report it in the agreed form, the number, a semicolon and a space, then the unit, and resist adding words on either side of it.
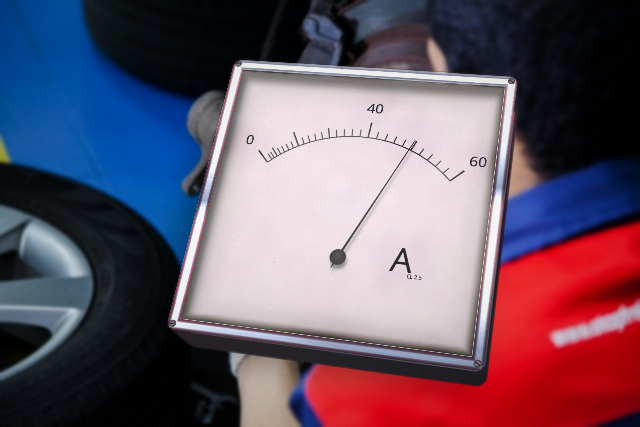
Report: 50; A
